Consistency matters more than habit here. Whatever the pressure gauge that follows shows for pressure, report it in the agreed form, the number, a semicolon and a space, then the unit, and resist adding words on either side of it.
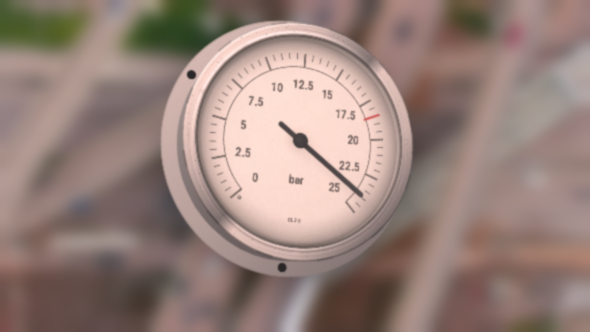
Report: 24; bar
